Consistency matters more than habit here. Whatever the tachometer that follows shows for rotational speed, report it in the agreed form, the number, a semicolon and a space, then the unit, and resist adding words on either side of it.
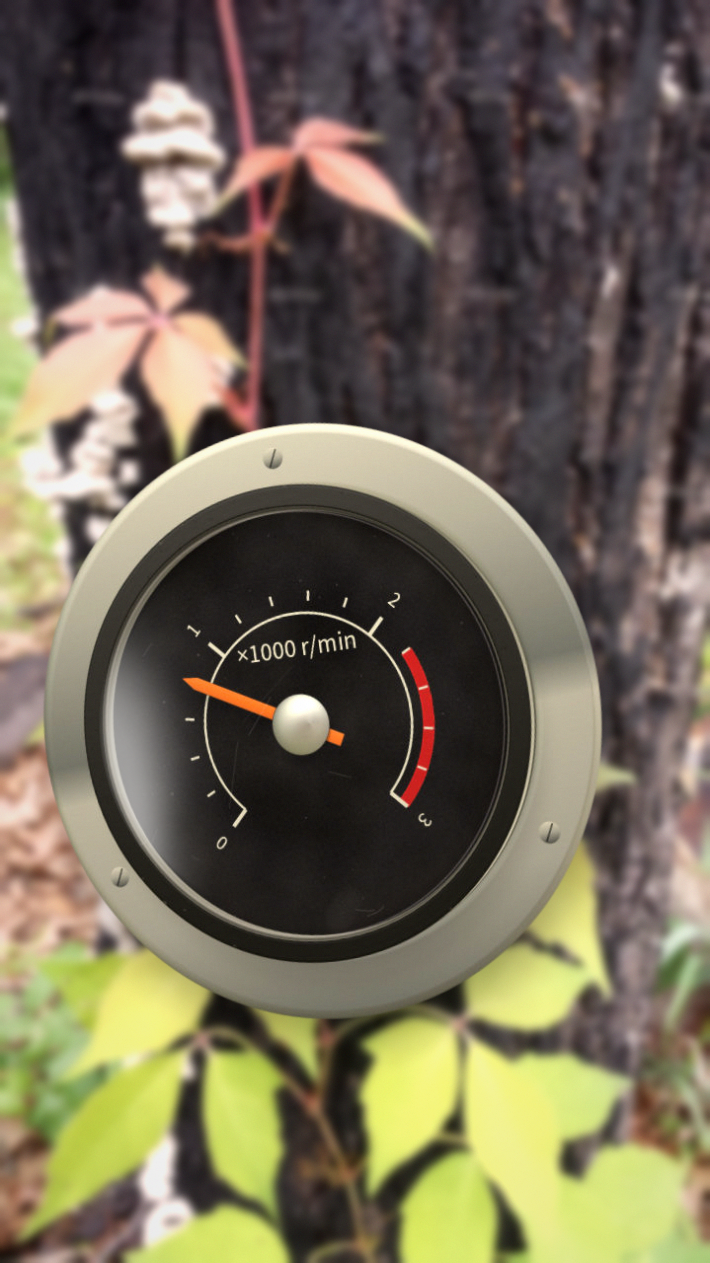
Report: 800; rpm
